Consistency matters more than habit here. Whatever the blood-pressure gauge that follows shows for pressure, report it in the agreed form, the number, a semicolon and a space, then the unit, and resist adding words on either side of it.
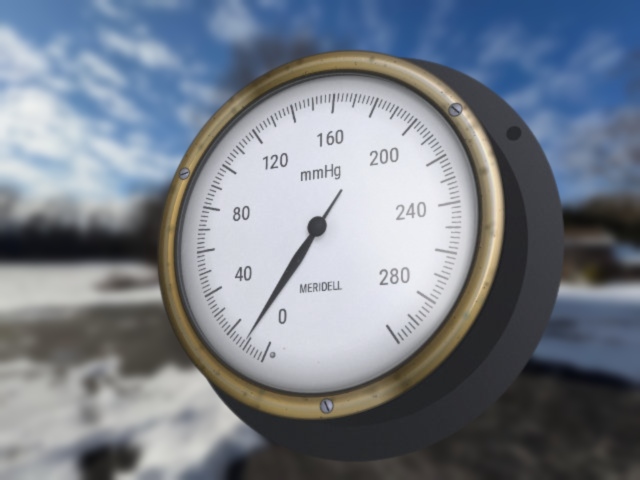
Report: 10; mmHg
